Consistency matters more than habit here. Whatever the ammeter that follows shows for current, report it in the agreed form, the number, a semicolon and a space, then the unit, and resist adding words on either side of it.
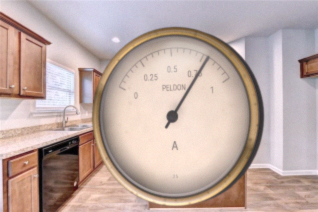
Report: 0.8; A
